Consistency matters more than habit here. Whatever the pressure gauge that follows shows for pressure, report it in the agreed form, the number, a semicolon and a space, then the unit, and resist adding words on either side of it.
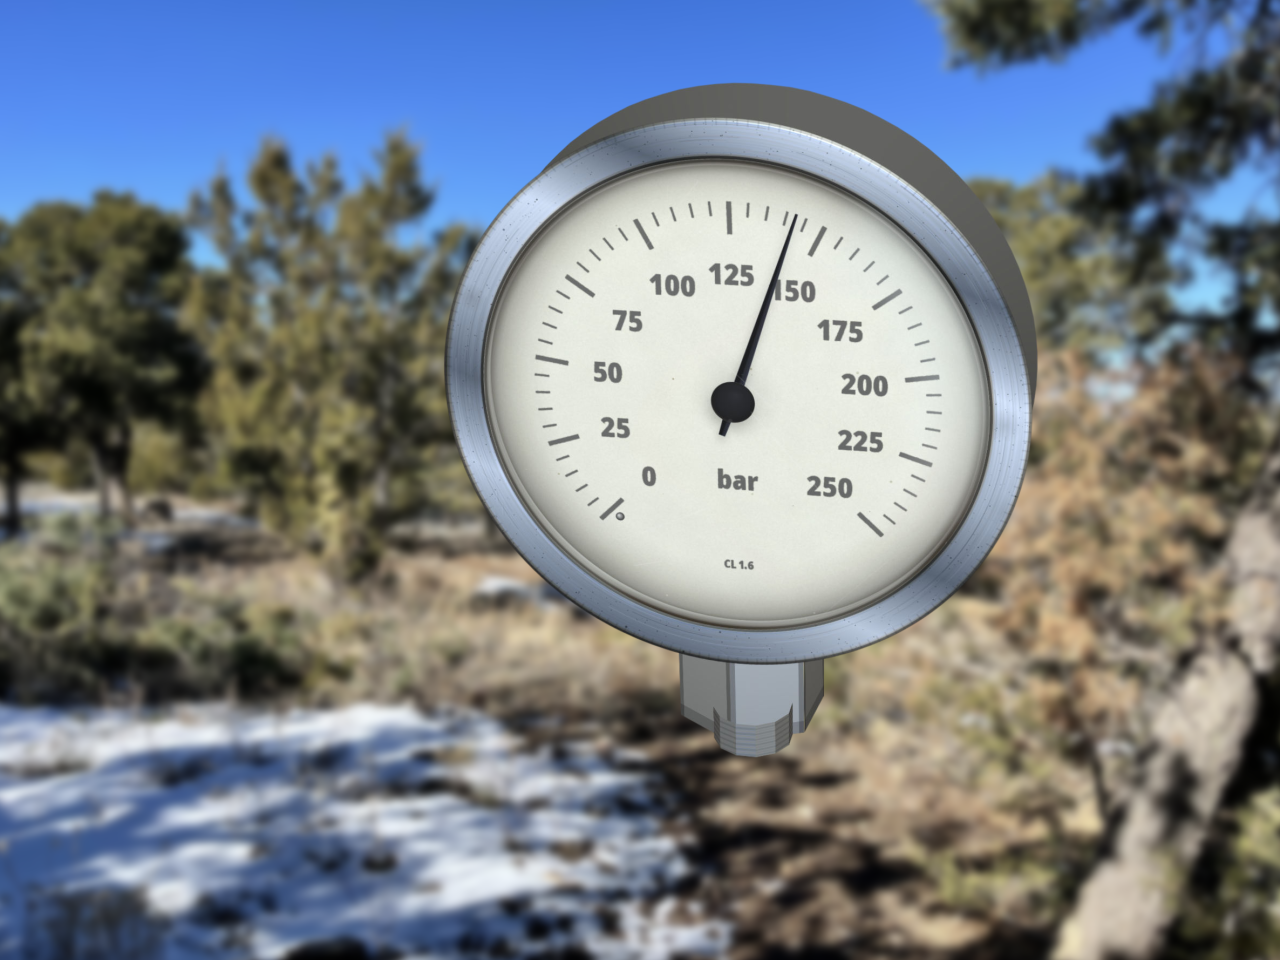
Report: 142.5; bar
